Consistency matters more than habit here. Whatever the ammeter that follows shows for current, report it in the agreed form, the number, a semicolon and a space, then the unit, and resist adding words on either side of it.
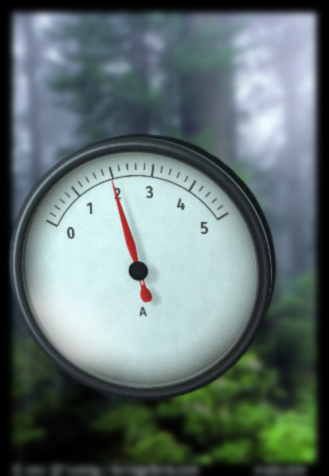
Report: 2; A
